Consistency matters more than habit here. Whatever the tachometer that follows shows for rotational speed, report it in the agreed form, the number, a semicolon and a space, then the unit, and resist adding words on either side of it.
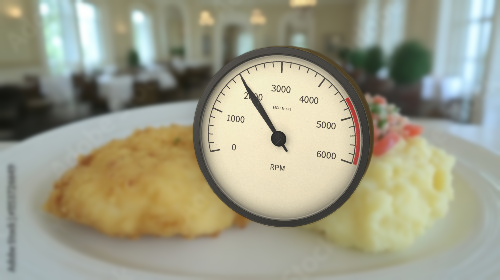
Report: 2000; rpm
